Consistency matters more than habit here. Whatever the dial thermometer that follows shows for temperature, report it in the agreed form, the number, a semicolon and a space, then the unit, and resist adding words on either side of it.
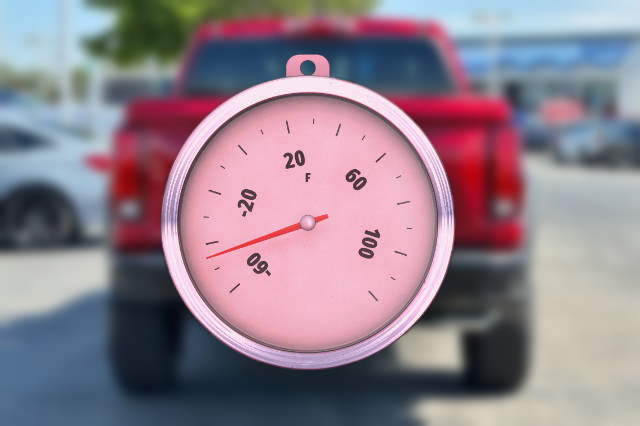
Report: -45; °F
